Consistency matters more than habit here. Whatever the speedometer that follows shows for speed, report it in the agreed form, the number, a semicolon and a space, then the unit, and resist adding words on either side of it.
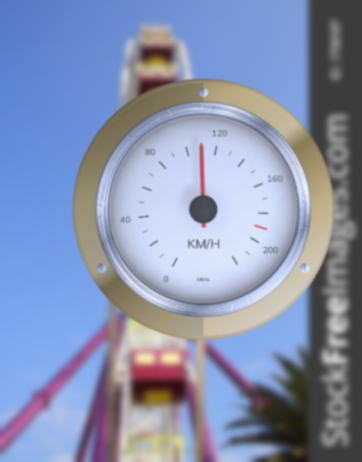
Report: 110; km/h
